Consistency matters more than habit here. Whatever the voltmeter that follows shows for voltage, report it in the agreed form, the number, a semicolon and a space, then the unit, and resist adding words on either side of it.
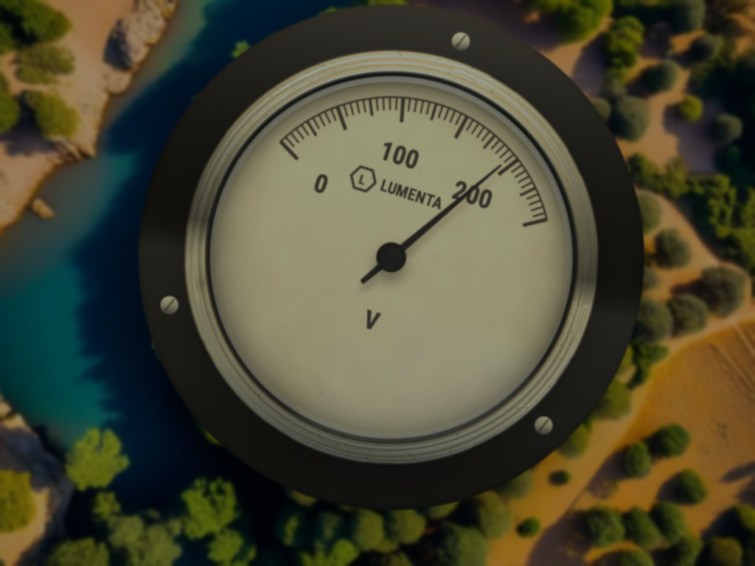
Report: 195; V
